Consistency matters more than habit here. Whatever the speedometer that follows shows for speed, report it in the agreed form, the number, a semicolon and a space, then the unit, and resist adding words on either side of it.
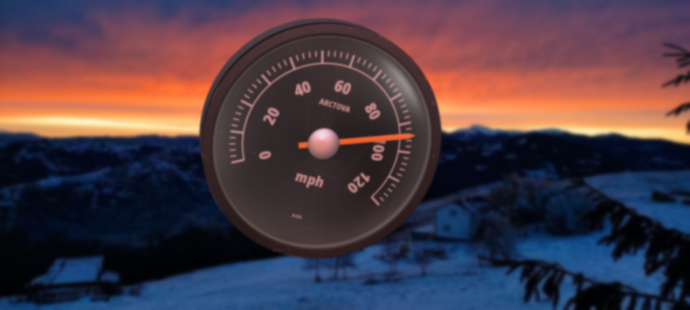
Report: 94; mph
